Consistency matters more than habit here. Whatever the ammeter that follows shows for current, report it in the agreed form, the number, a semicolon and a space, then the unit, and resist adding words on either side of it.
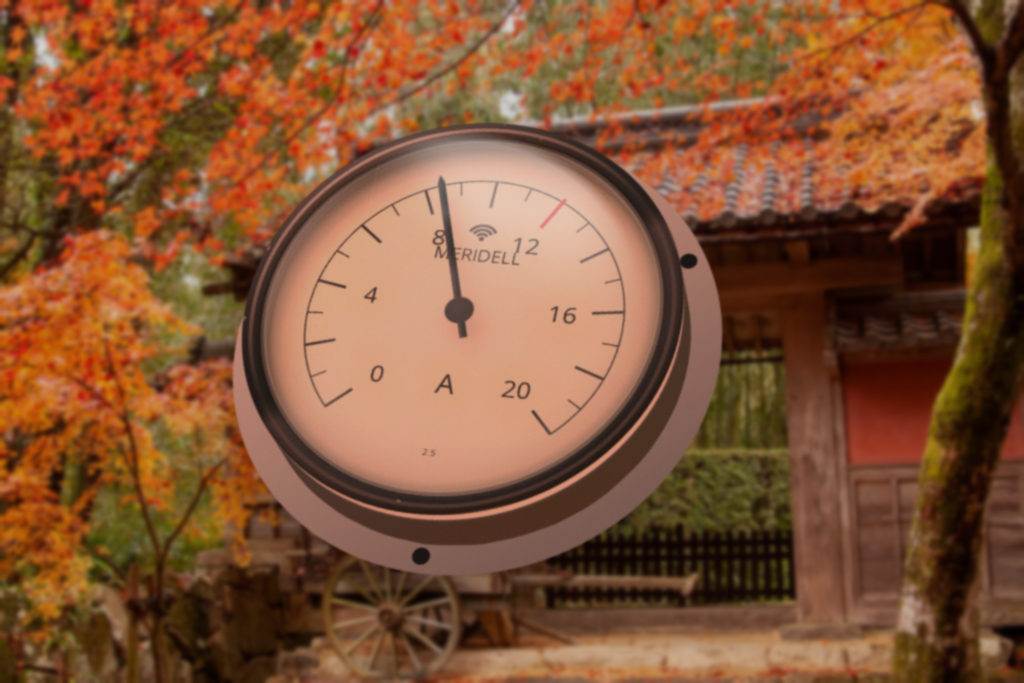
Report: 8.5; A
